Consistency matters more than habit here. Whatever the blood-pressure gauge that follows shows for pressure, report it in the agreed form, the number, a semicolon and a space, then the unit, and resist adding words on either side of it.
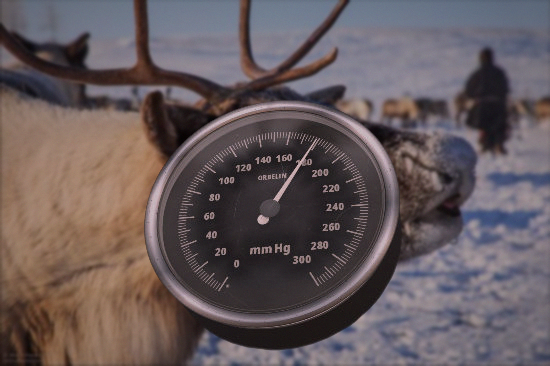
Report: 180; mmHg
